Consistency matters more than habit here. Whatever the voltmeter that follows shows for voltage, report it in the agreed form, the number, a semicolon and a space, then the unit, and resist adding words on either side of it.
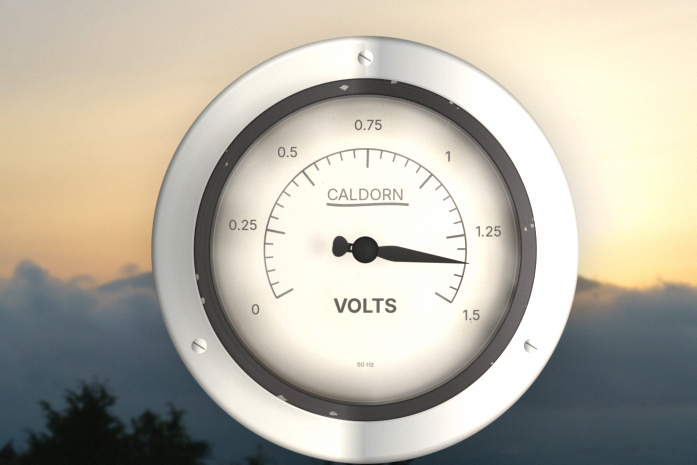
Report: 1.35; V
